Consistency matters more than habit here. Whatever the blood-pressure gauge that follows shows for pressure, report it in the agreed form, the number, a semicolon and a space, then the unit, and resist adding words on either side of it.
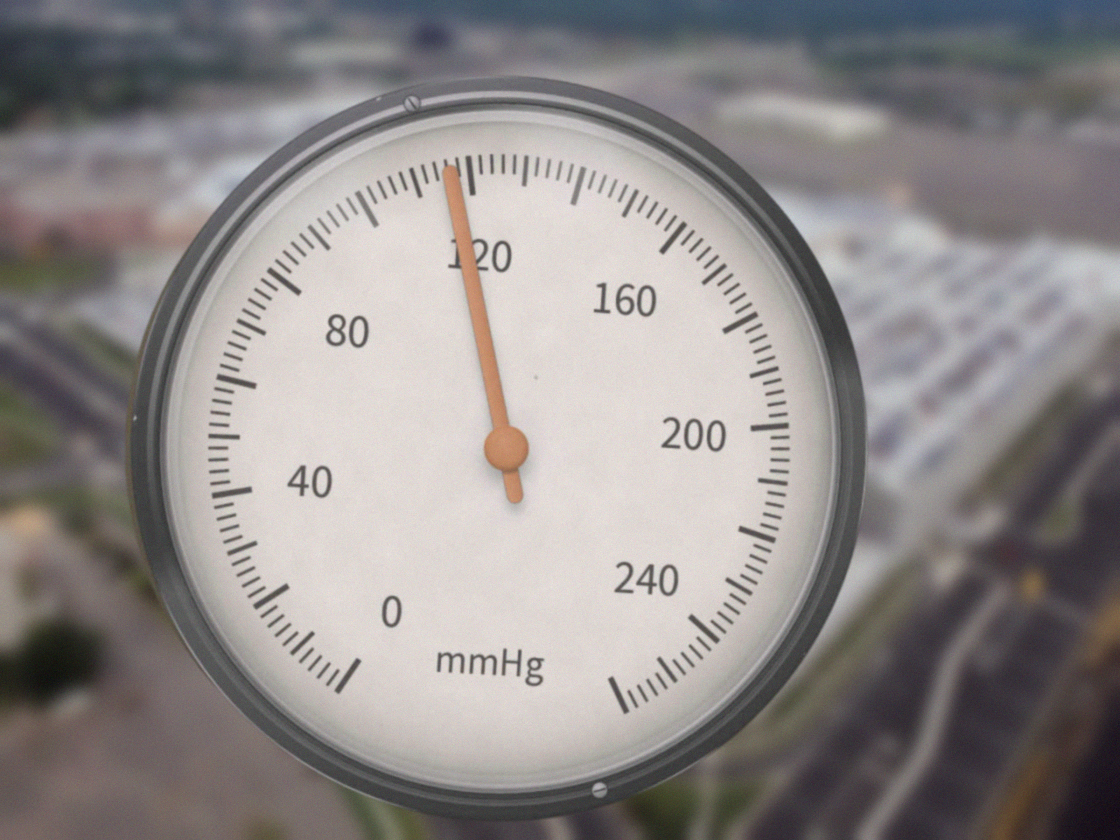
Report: 116; mmHg
